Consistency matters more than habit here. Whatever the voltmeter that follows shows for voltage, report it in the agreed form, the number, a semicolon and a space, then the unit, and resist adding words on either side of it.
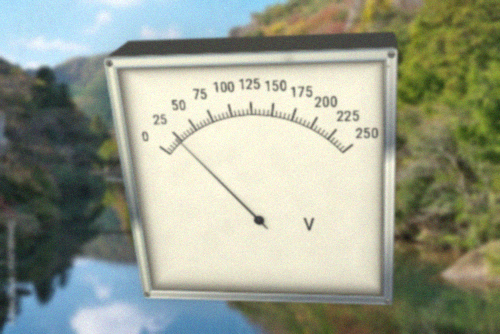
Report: 25; V
